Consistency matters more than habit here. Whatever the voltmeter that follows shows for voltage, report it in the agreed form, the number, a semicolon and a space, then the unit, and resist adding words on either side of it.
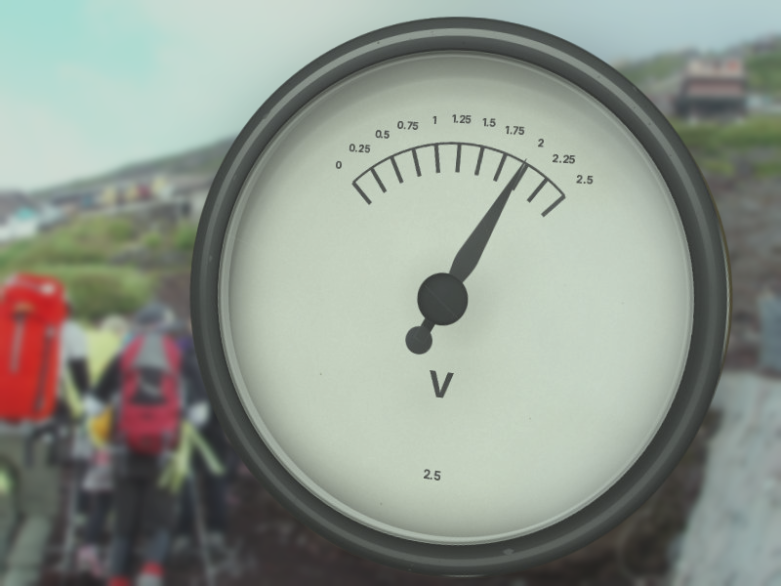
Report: 2; V
